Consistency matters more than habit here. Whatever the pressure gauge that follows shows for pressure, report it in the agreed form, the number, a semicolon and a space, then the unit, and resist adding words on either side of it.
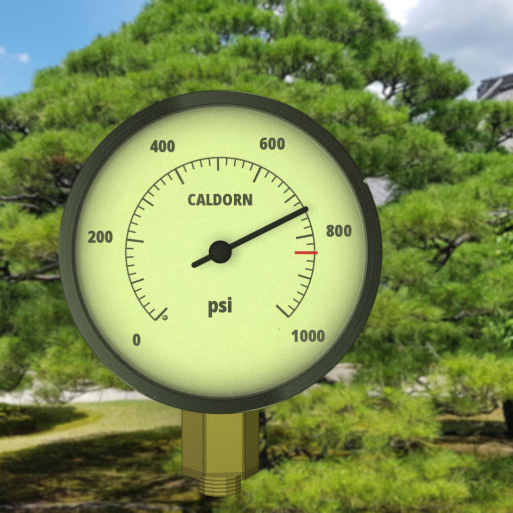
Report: 740; psi
